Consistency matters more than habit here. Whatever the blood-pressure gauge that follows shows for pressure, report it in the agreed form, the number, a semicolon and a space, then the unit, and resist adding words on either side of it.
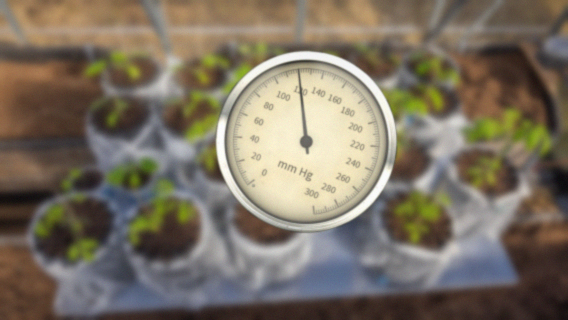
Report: 120; mmHg
